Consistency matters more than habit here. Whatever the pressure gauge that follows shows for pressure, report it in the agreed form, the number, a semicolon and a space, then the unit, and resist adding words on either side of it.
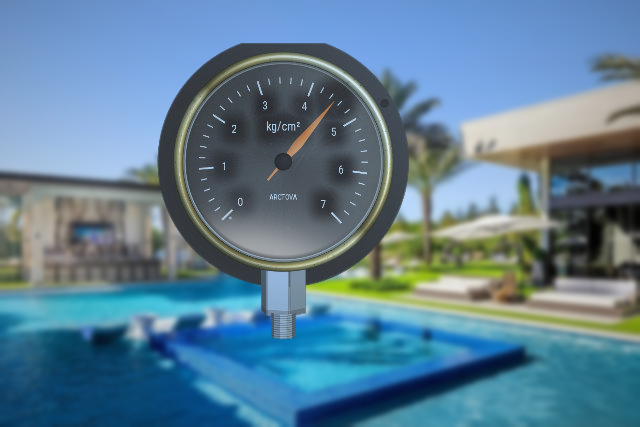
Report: 4.5; kg/cm²
